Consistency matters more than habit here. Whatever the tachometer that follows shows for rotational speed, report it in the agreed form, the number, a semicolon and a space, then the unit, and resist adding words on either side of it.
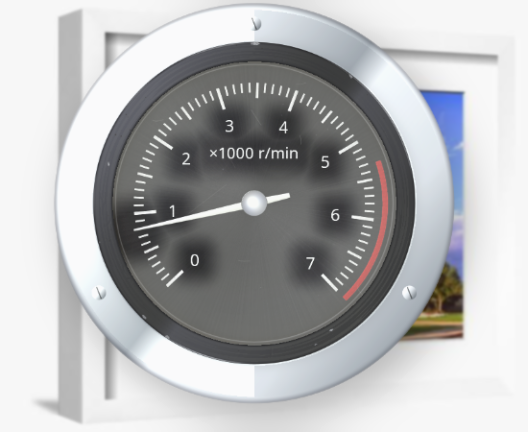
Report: 800; rpm
